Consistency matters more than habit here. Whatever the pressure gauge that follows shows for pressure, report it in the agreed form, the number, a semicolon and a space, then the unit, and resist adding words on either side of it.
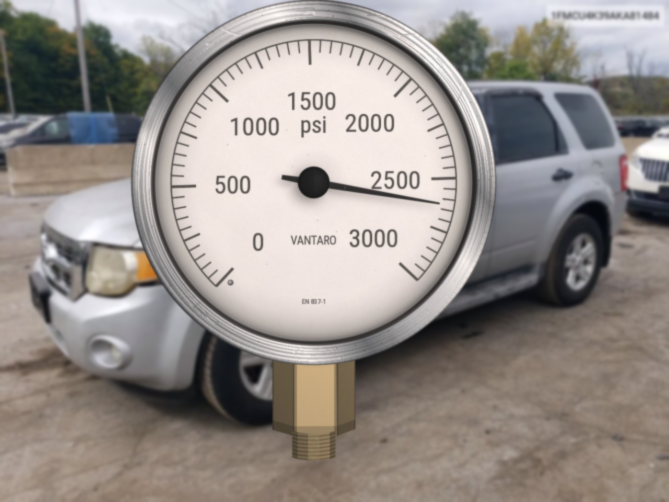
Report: 2625; psi
